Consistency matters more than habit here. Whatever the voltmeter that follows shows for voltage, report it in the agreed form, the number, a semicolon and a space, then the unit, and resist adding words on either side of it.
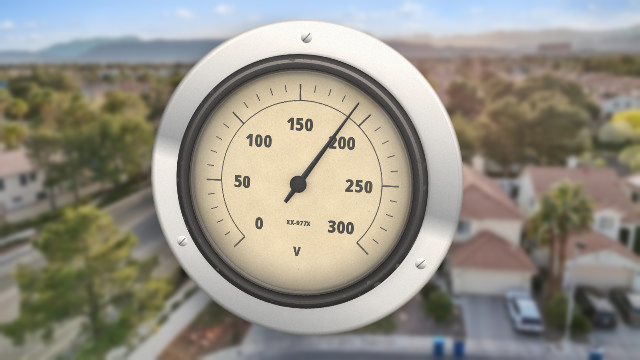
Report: 190; V
